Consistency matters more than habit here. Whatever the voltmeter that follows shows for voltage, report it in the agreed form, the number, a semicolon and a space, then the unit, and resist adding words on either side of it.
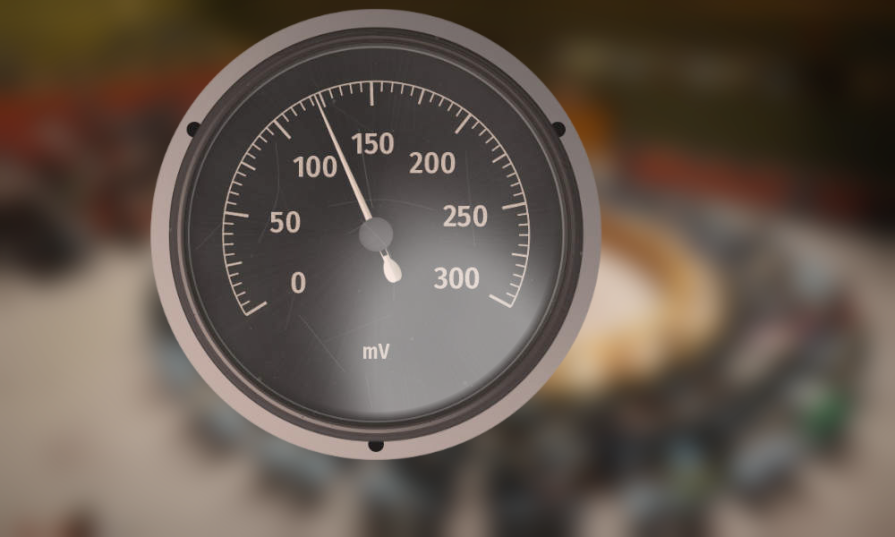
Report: 122.5; mV
